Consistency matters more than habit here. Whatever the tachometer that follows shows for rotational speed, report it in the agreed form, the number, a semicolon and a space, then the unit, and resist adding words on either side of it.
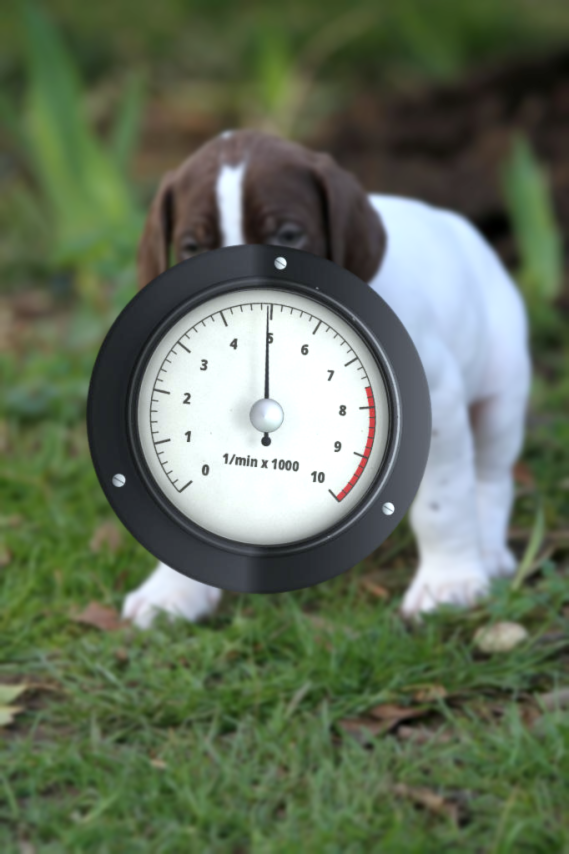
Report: 4900; rpm
